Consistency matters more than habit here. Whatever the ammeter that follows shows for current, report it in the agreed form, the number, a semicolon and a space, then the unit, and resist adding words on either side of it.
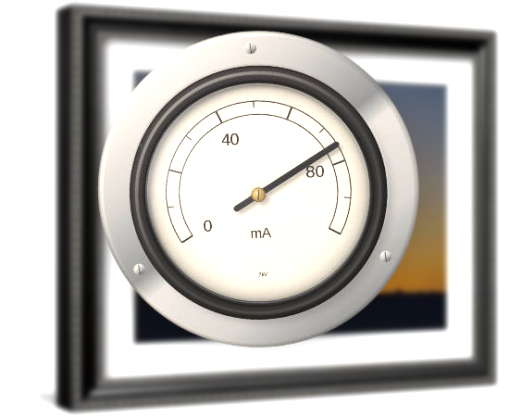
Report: 75; mA
